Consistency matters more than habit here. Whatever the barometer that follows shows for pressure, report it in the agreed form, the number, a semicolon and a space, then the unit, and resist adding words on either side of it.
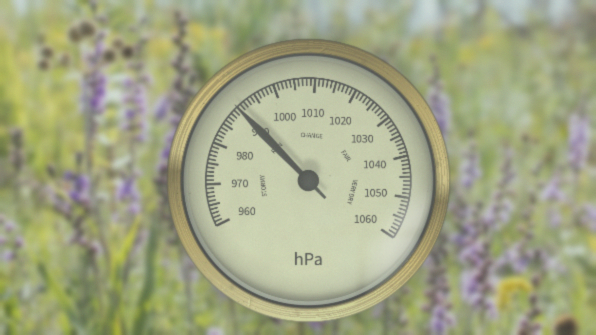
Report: 990; hPa
